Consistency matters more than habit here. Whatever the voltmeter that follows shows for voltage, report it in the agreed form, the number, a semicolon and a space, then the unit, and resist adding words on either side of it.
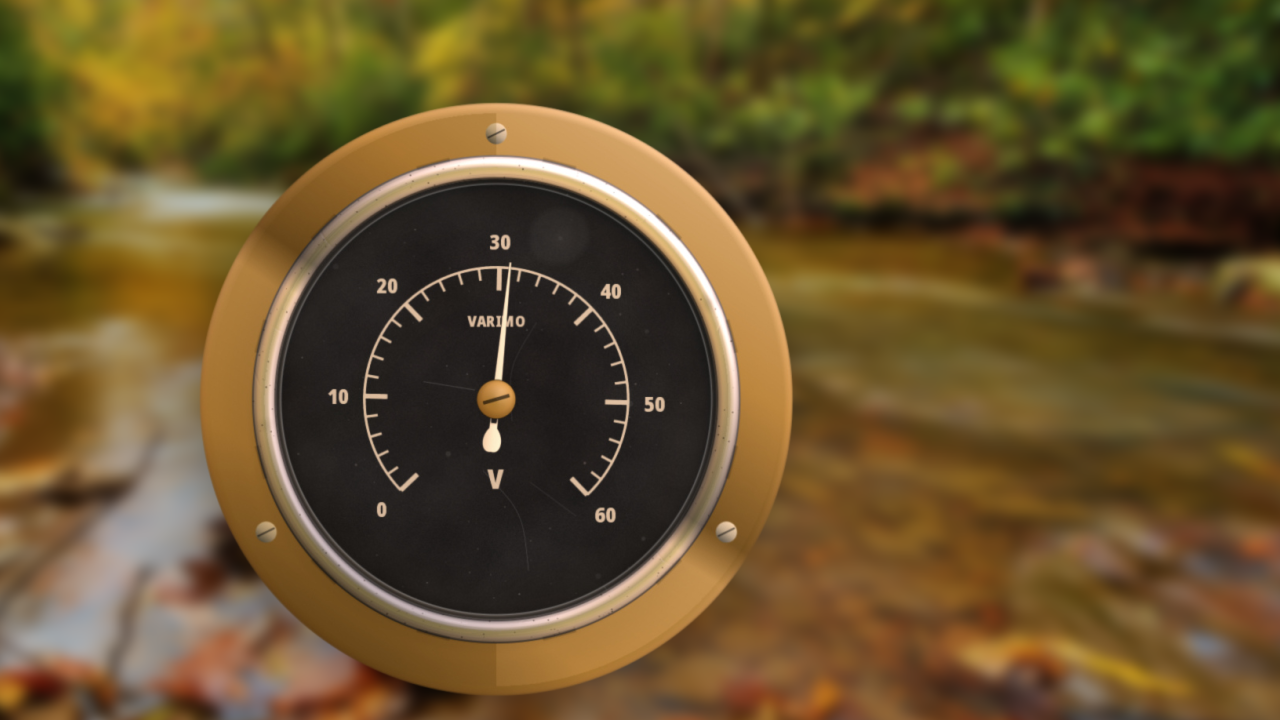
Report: 31; V
